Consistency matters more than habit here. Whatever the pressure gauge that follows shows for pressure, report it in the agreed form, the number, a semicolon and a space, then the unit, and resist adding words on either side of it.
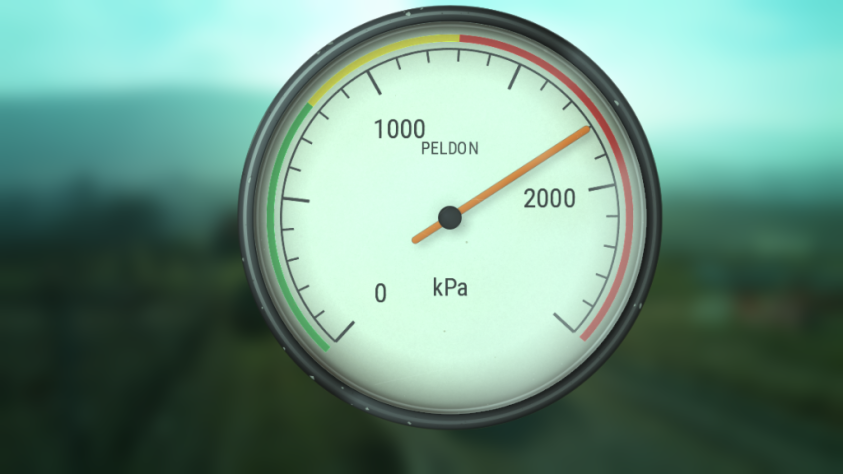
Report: 1800; kPa
